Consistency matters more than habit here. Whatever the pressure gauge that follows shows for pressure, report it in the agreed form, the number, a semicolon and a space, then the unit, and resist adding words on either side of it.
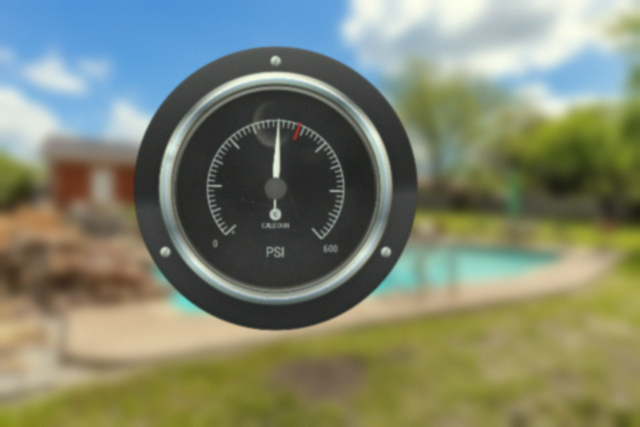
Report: 300; psi
